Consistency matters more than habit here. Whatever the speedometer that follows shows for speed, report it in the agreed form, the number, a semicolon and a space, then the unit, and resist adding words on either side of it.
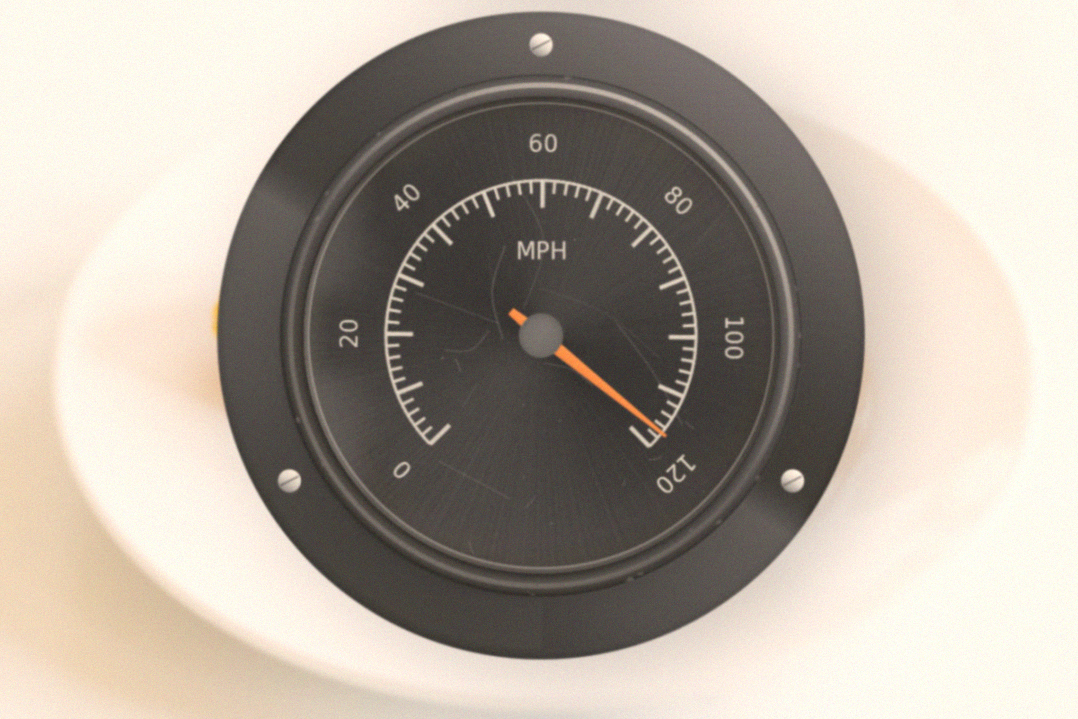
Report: 117; mph
